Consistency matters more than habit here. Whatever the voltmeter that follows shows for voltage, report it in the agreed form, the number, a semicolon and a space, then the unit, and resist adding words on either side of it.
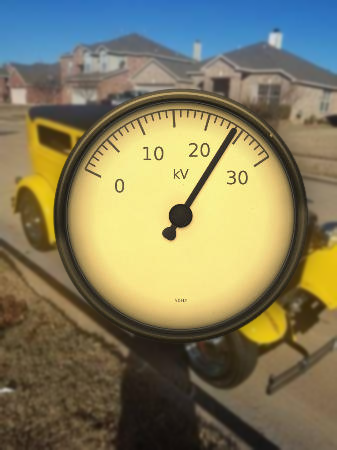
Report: 24; kV
